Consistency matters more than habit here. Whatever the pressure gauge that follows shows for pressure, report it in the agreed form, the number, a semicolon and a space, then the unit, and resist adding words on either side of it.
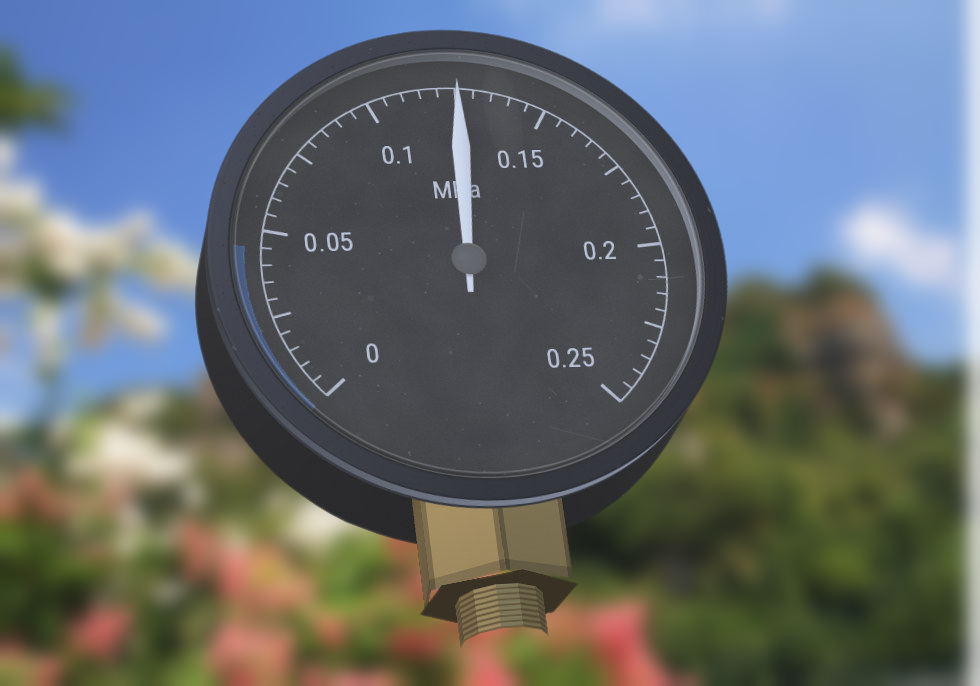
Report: 0.125; MPa
